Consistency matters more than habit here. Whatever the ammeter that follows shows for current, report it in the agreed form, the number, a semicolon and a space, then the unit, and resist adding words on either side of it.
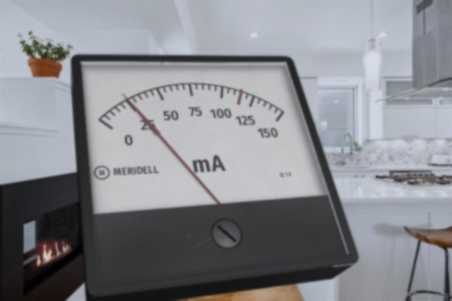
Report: 25; mA
